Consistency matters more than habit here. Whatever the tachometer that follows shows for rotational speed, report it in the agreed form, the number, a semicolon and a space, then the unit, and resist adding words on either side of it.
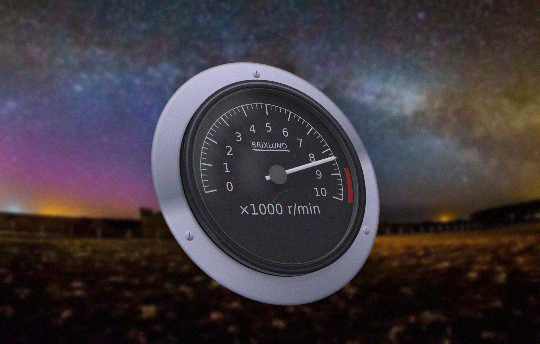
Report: 8400; rpm
